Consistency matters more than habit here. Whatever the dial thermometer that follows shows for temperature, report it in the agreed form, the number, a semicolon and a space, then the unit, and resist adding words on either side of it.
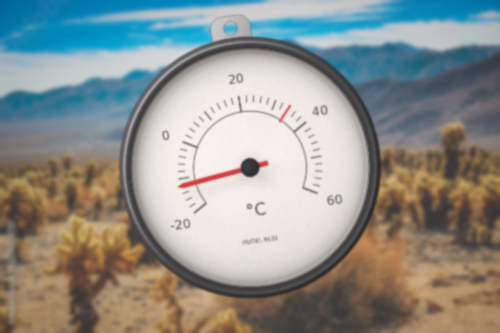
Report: -12; °C
